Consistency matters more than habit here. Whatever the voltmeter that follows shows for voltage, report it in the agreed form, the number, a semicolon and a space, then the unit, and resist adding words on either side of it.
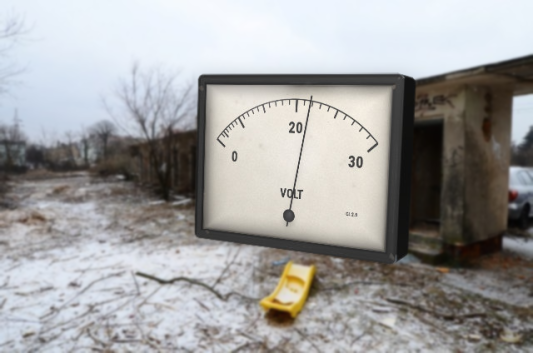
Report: 22; V
